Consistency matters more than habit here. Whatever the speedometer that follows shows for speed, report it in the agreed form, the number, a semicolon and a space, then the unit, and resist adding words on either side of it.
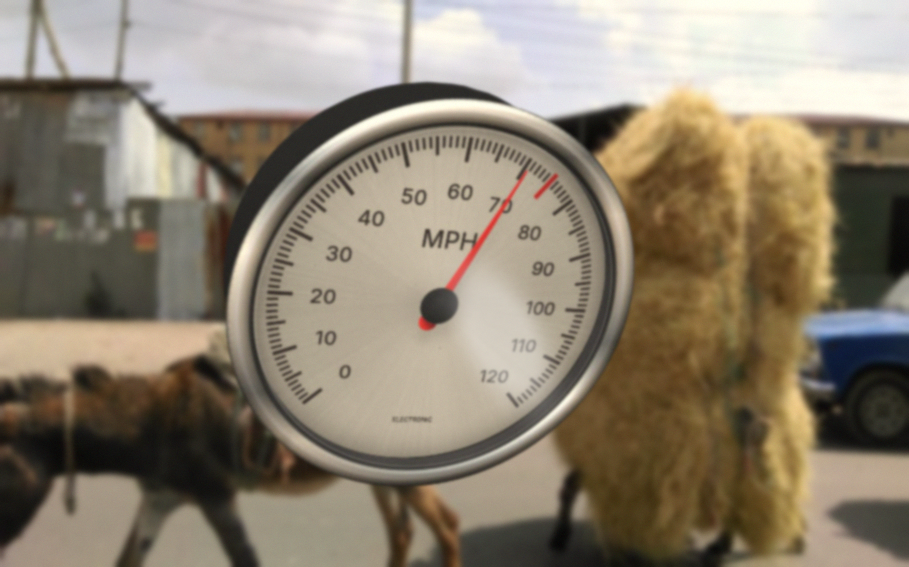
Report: 70; mph
